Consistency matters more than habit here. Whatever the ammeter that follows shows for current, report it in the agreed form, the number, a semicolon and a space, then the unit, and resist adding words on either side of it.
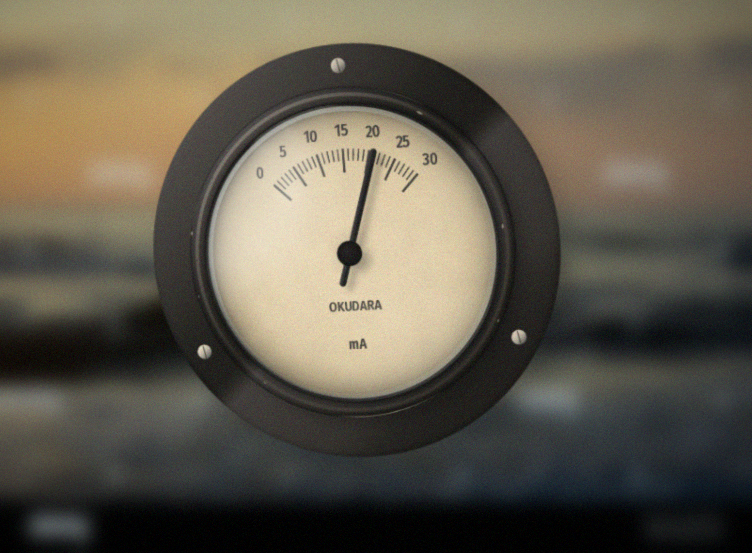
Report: 21; mA
